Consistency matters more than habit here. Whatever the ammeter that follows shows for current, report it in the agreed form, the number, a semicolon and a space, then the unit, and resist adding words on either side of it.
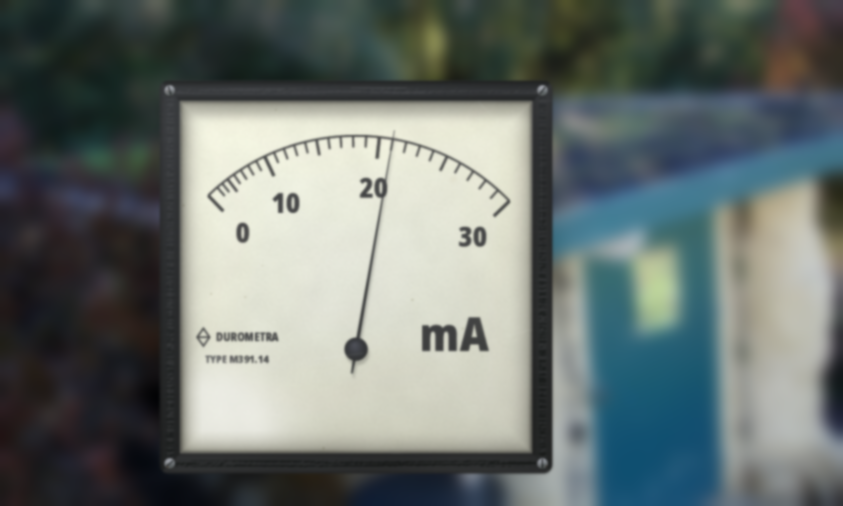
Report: 21; mA
